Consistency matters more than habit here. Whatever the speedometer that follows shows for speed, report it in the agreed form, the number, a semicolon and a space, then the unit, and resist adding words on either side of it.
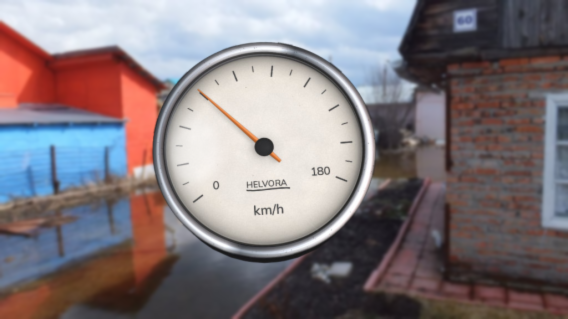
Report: 60; km/h
